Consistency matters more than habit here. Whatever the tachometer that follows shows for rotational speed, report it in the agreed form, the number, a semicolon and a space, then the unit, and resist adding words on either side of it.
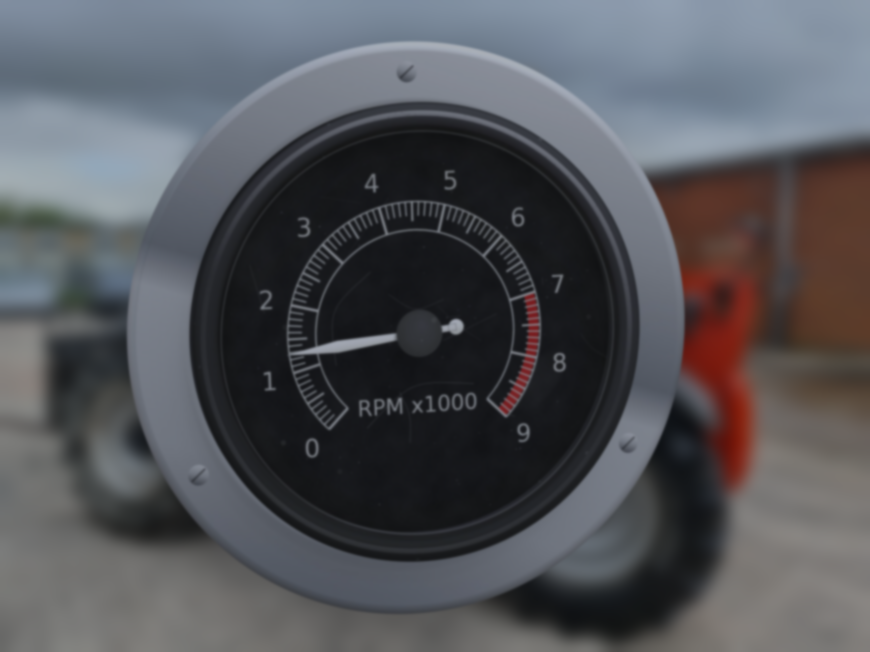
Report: 1300; rpm
